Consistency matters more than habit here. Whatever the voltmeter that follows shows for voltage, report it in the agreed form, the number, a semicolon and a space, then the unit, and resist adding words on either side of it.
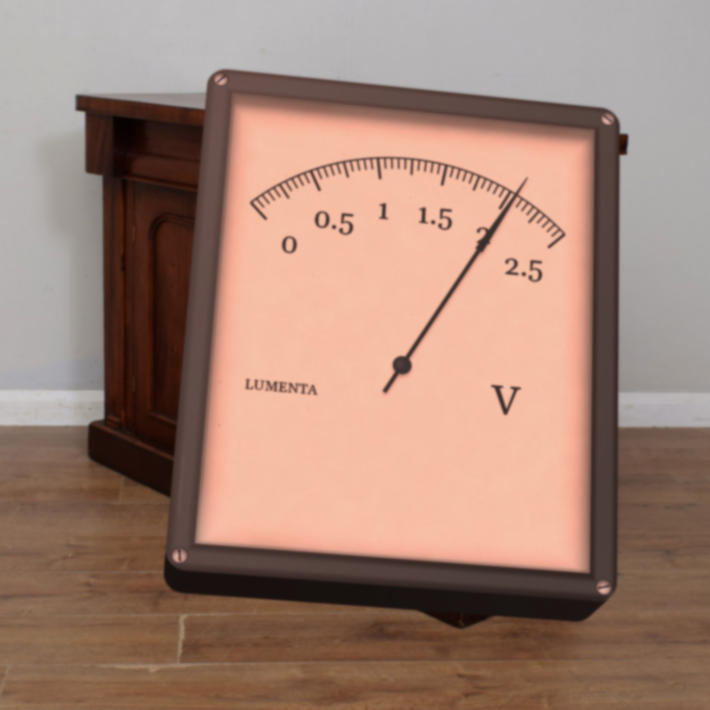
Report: 2.05; V
